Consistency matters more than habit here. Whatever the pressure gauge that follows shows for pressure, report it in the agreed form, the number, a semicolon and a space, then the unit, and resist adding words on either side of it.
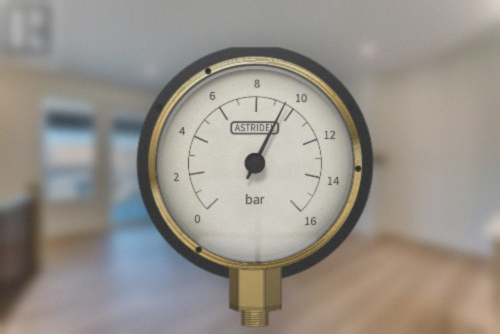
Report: 9.5; bar
